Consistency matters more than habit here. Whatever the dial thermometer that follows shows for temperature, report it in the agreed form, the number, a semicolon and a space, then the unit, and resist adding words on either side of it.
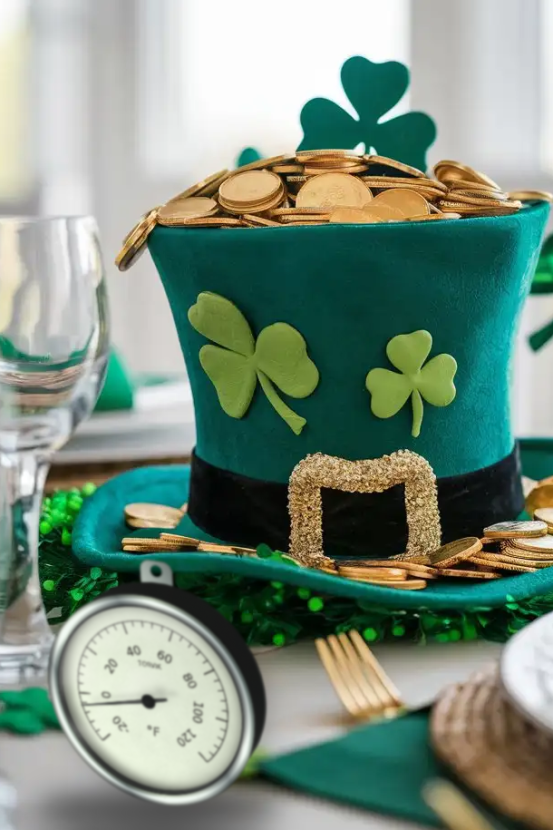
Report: -4; °F
